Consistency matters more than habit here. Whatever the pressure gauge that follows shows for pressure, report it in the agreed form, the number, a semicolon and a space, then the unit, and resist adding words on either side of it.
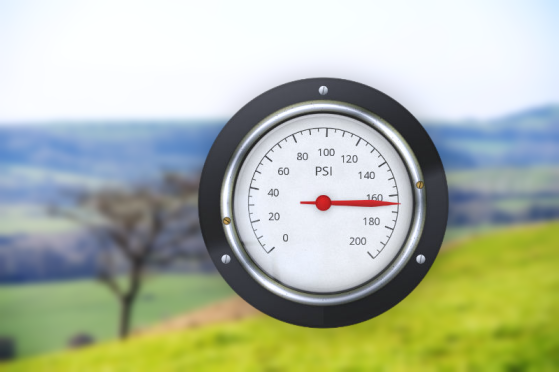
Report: 165; psi
